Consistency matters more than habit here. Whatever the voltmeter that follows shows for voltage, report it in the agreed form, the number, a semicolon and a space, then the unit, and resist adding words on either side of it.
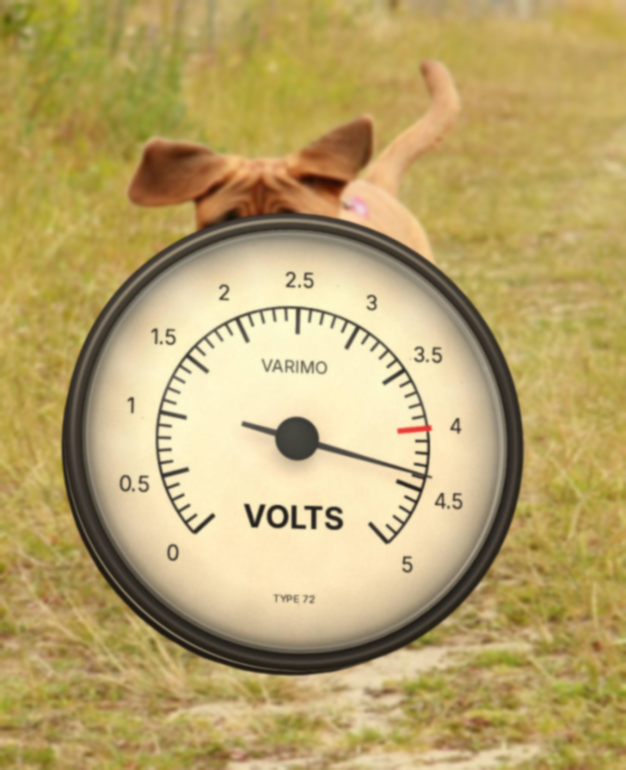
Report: 4.4; V
